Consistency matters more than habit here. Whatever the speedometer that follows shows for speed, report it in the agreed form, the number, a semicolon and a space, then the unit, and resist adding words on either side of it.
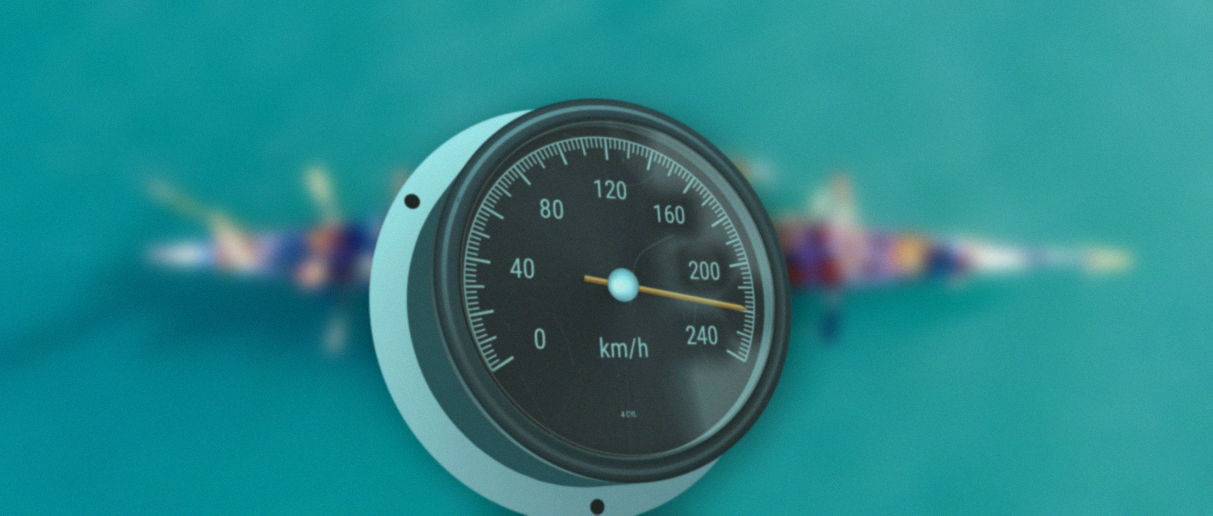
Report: 220; km/h
